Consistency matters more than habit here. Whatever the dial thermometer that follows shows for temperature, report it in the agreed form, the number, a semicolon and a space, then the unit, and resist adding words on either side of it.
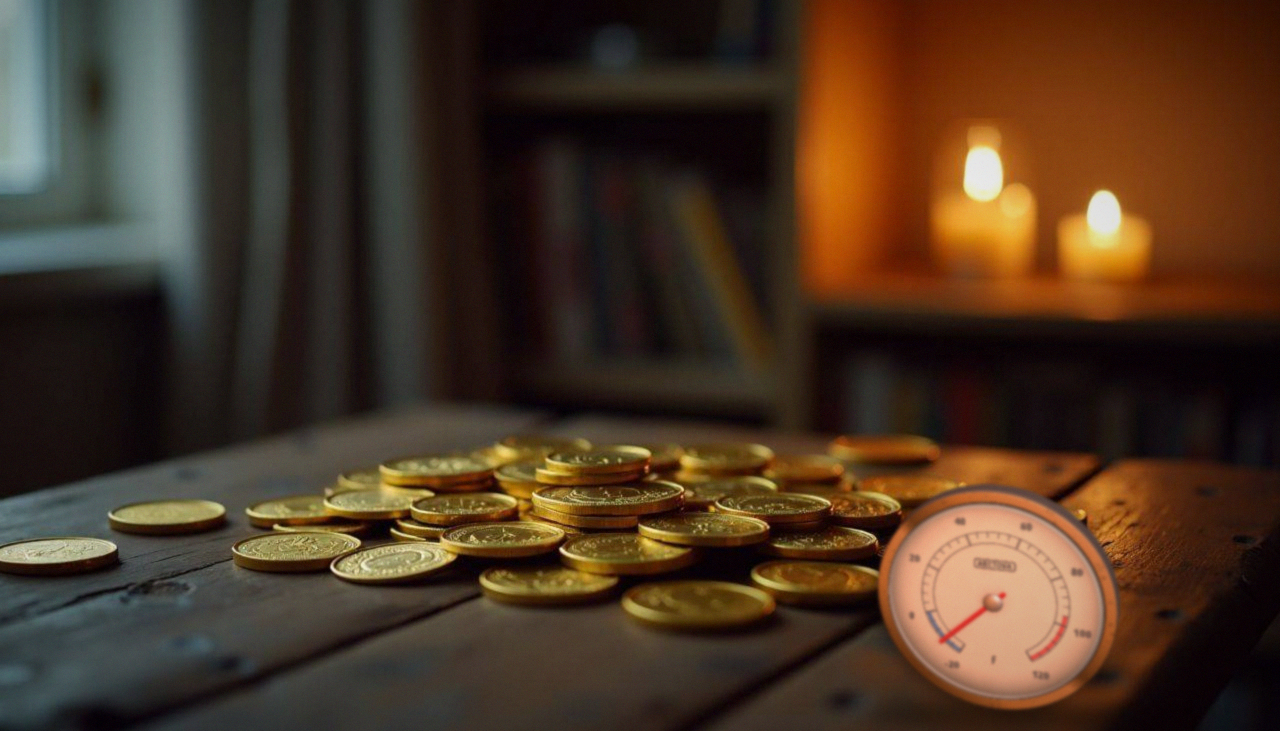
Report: -12; °F
